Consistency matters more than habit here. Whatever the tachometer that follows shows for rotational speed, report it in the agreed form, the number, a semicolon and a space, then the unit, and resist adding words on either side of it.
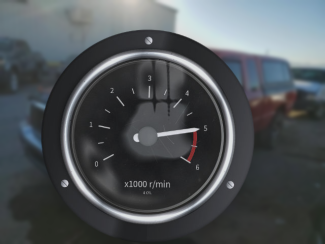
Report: 5000; rpm
